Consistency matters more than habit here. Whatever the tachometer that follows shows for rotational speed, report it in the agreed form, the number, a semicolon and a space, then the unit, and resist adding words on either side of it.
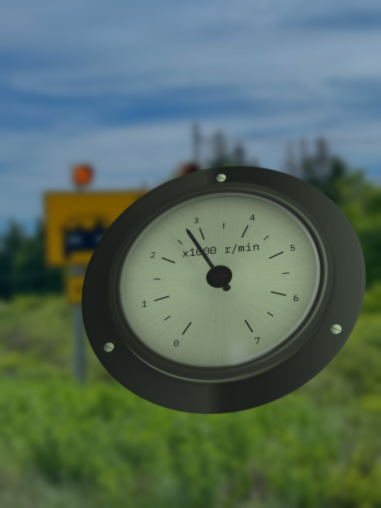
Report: 2750; rpm
